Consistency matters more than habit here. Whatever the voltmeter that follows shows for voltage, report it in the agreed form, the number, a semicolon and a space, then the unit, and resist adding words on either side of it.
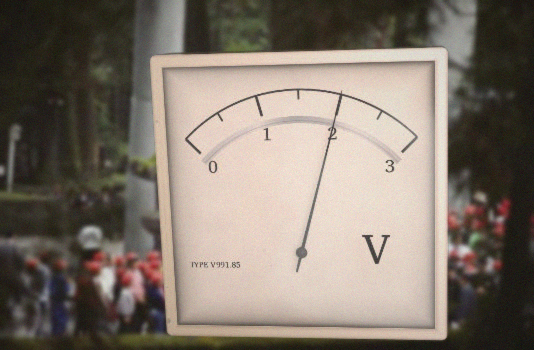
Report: 2; V
